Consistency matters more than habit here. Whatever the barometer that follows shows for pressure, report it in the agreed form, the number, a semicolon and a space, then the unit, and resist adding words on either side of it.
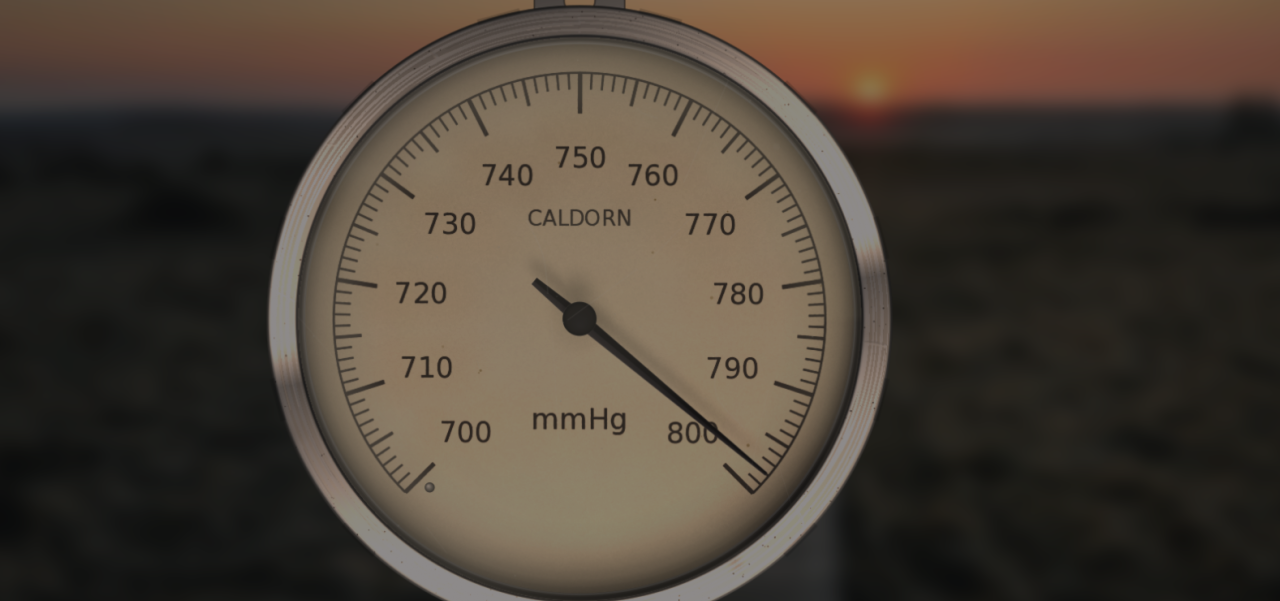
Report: 798; mmHg
